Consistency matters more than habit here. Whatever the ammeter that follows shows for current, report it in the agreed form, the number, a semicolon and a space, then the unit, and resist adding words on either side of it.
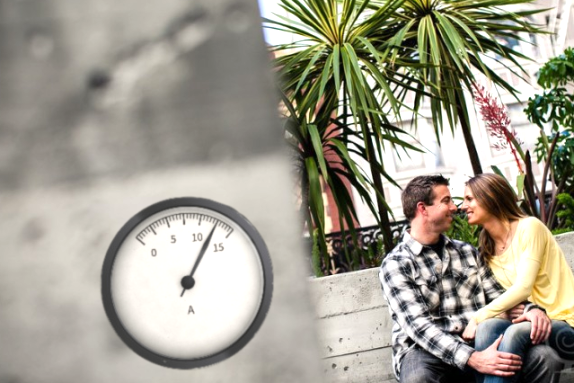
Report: 12.5; A
